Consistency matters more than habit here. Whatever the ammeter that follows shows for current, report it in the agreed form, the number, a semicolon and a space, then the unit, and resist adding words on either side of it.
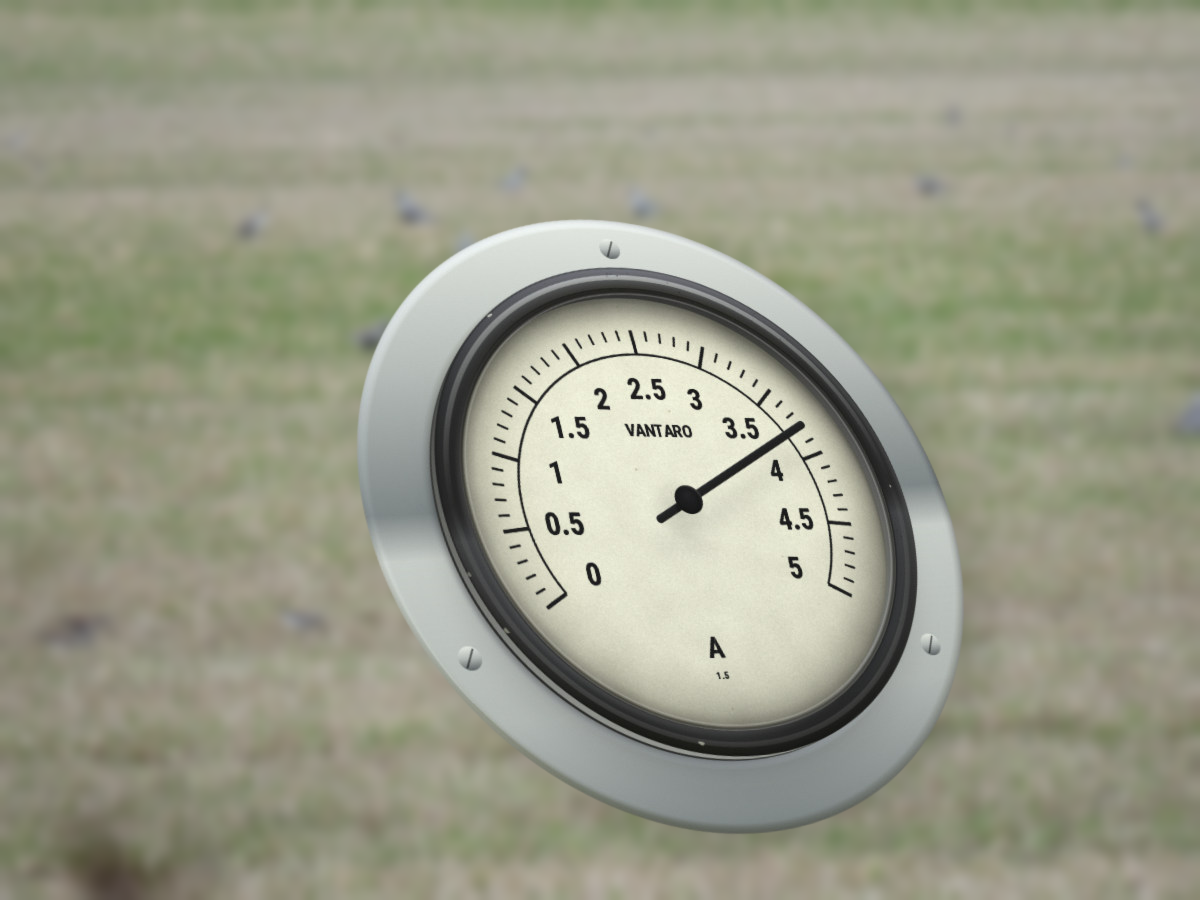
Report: 3.8; A
